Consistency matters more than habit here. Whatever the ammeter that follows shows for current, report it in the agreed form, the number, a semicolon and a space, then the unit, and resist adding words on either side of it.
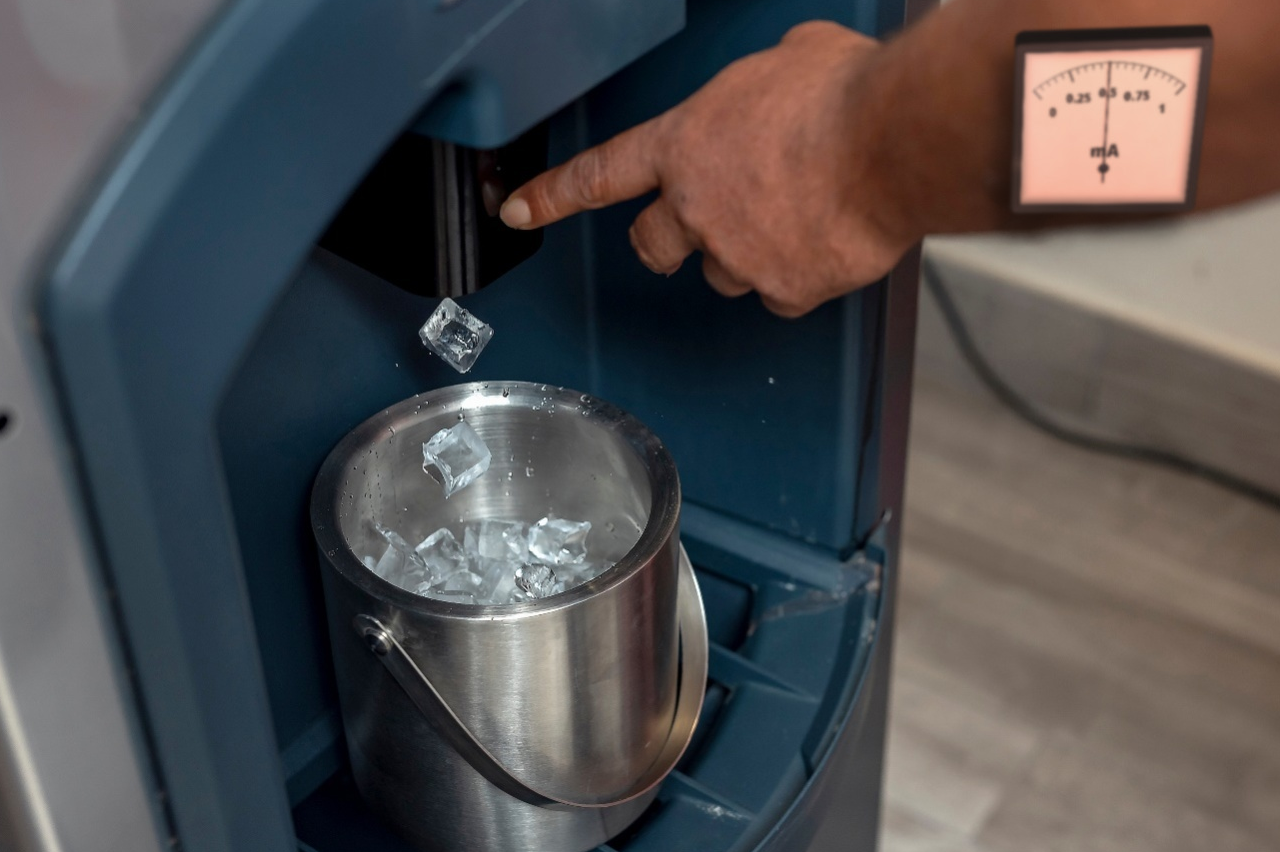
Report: 0.5; mA
